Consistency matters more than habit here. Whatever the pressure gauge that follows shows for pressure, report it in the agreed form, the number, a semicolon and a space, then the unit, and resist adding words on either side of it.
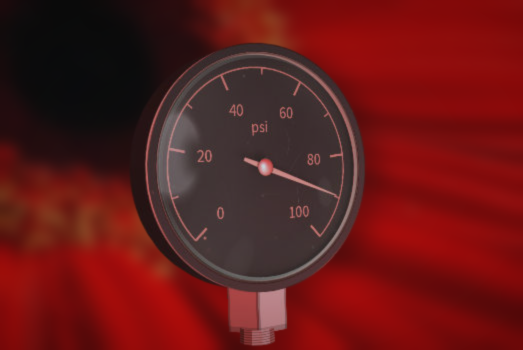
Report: 90; psi
